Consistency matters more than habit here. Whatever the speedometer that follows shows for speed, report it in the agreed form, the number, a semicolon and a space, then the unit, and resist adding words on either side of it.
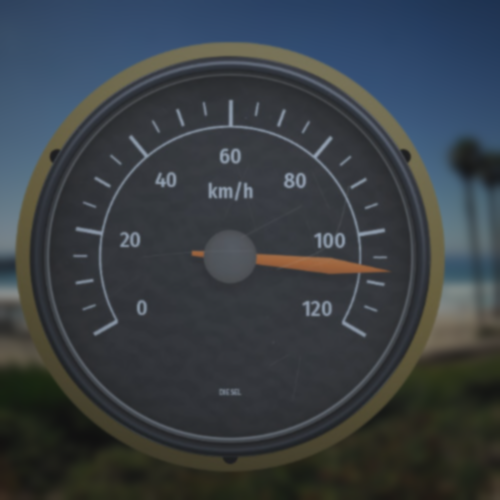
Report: 107.5; km/h
